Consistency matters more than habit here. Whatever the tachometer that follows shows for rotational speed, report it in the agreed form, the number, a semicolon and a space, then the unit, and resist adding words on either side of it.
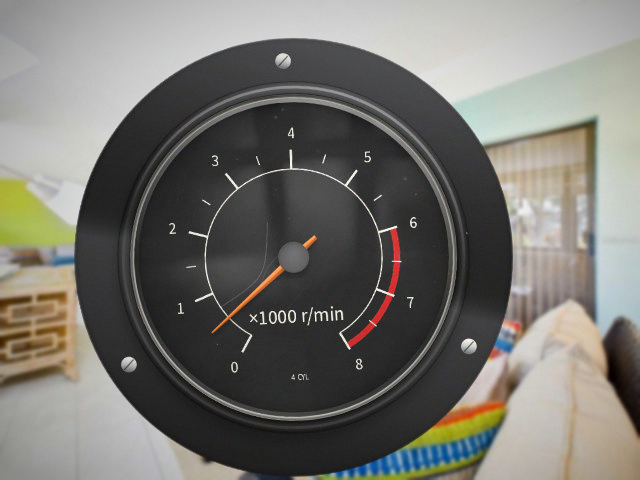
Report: 500; rpm
